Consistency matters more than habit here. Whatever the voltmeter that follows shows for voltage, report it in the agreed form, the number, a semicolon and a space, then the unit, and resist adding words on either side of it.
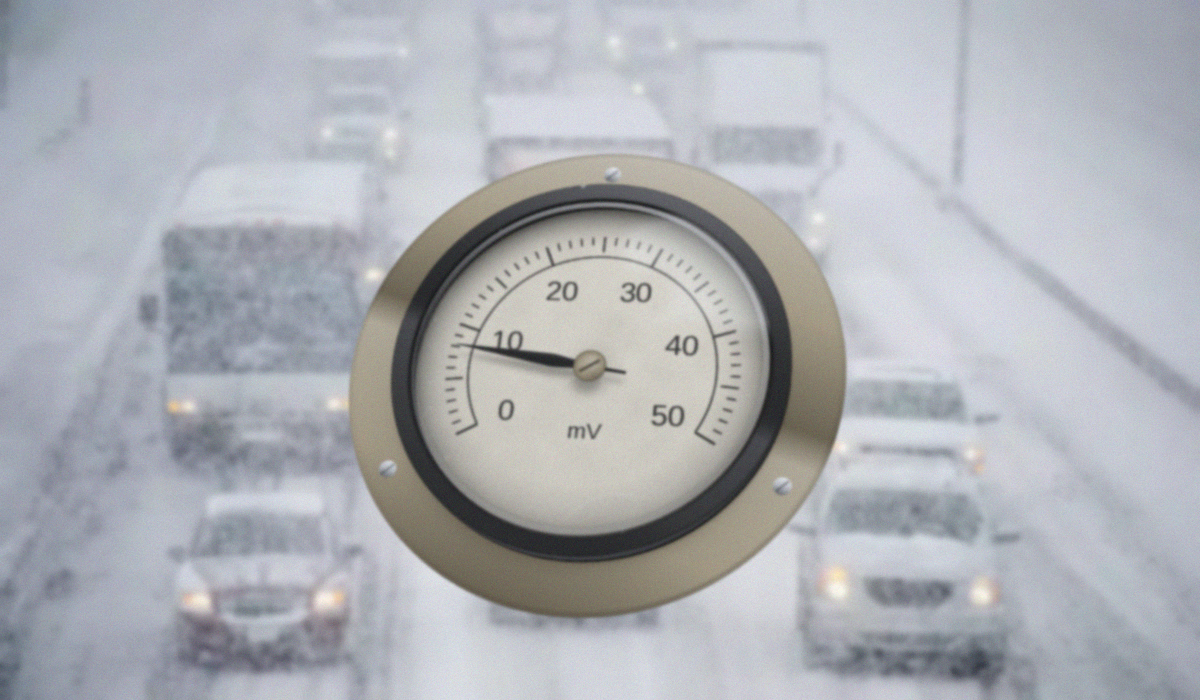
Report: 8; mV
